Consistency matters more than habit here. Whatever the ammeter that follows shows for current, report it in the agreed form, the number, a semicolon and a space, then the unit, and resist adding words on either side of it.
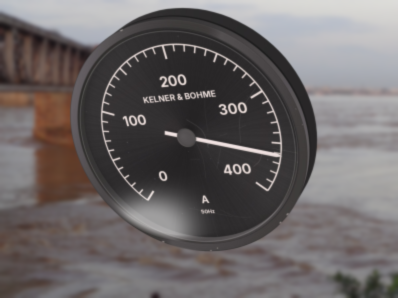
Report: 360; A
